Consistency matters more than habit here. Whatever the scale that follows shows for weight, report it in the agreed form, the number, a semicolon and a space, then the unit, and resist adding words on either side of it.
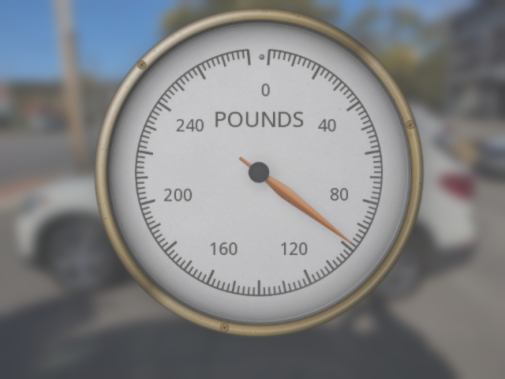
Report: 98; lb
